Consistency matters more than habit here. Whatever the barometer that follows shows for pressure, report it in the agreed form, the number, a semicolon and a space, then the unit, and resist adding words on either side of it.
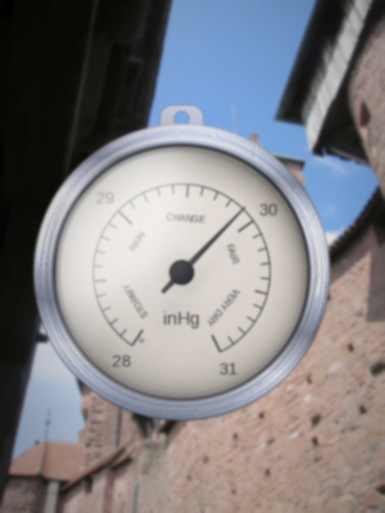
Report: 29.9; inHg
